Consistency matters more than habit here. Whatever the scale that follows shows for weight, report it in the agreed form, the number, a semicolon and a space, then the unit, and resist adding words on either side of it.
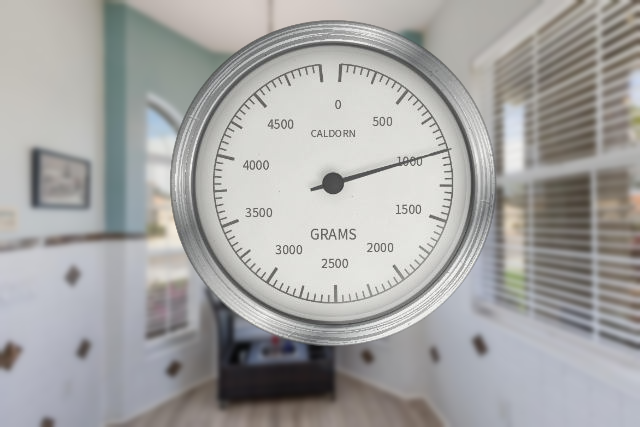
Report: 1000; g
